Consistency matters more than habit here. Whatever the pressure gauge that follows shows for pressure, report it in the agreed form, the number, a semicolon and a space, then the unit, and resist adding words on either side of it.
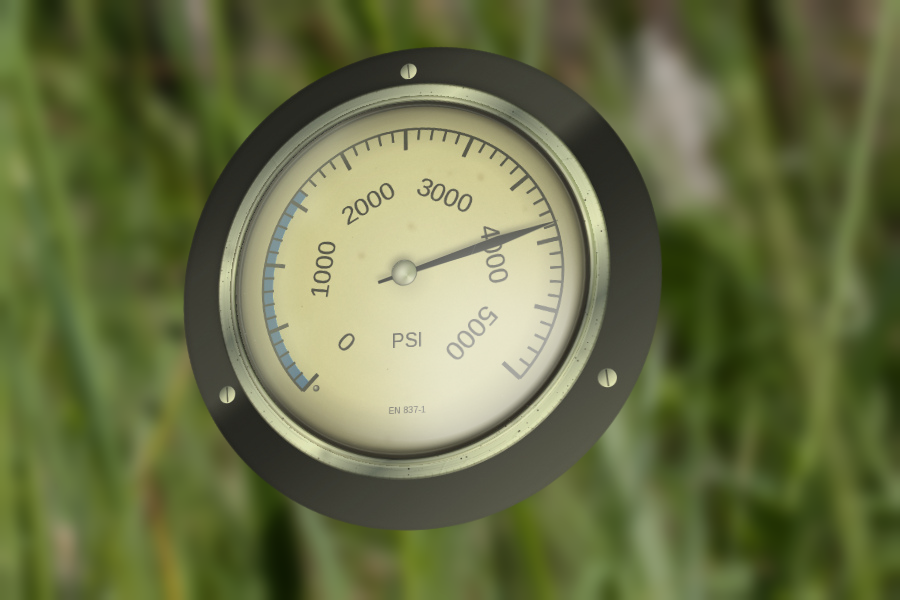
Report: 3900; psi
